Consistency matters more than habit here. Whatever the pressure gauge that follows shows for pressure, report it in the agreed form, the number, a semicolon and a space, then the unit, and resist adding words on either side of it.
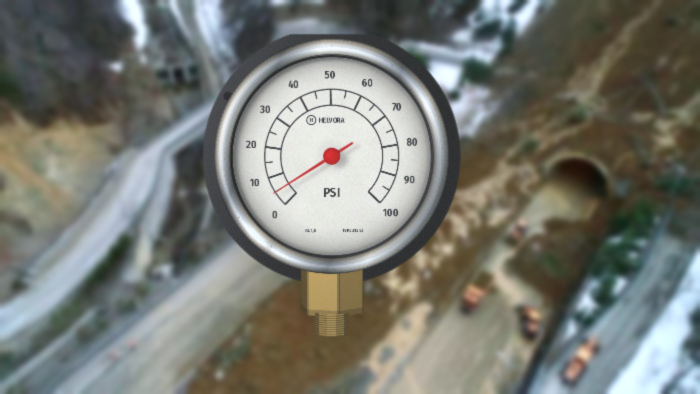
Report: 5; psi
